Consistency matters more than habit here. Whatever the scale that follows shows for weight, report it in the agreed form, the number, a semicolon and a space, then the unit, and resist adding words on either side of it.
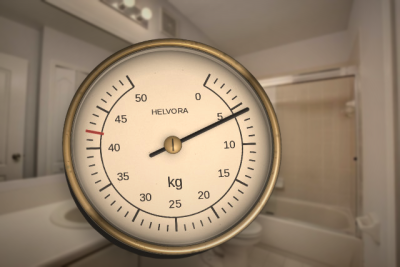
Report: 6; kg
